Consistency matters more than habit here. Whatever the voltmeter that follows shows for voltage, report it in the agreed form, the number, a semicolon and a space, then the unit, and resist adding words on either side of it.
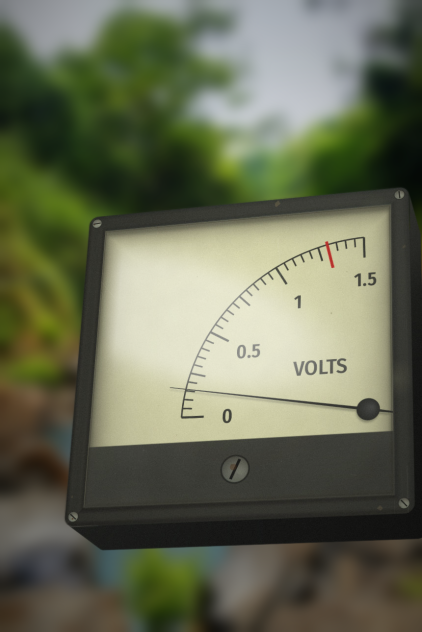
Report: 0.15; V
